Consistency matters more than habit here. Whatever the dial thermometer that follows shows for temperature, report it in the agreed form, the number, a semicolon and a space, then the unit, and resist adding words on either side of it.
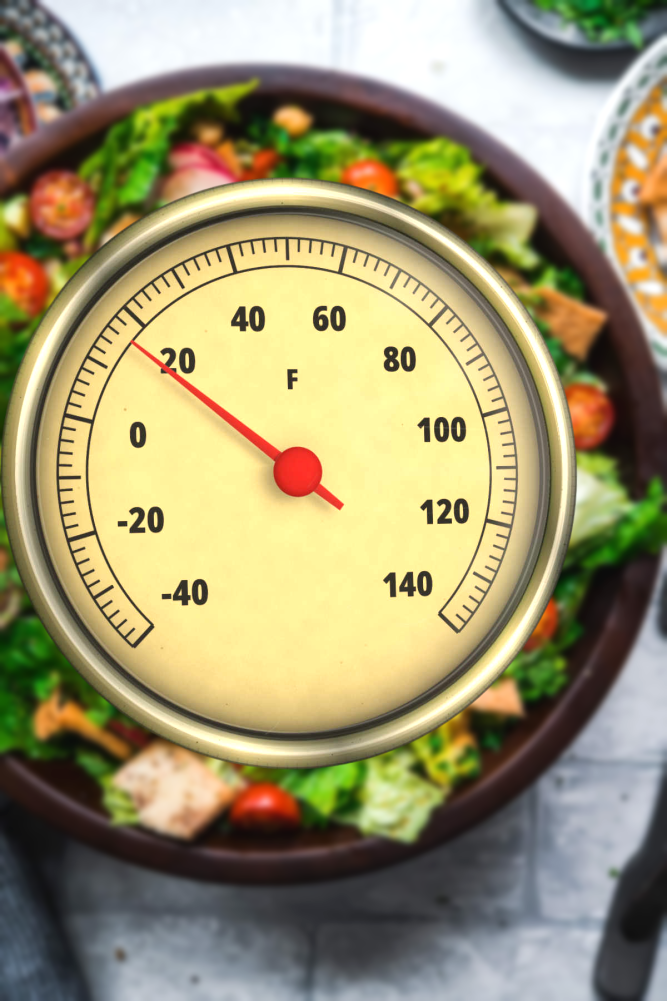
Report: 16; °F
